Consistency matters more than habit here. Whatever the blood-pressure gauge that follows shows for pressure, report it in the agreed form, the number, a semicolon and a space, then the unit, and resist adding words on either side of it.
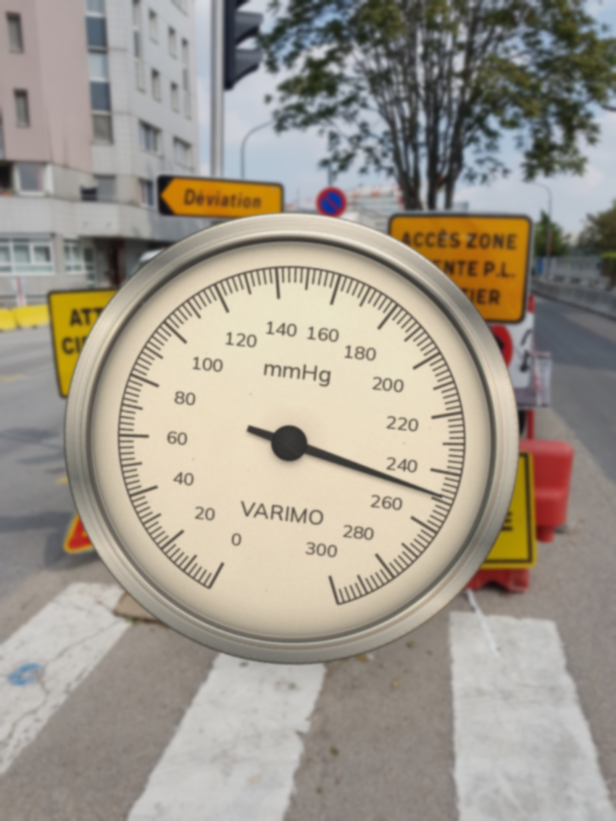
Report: 248; mmHg
